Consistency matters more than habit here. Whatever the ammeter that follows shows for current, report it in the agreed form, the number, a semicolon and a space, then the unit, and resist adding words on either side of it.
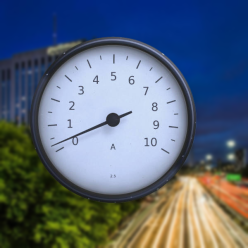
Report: 0.25; A
